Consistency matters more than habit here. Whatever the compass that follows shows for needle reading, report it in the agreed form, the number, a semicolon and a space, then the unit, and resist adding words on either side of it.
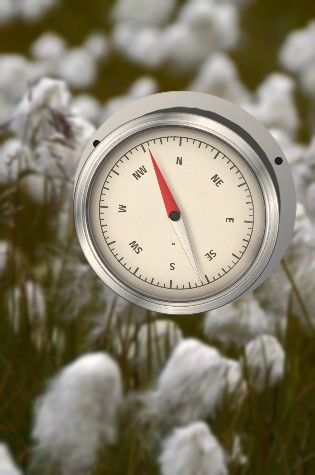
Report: 335; °
